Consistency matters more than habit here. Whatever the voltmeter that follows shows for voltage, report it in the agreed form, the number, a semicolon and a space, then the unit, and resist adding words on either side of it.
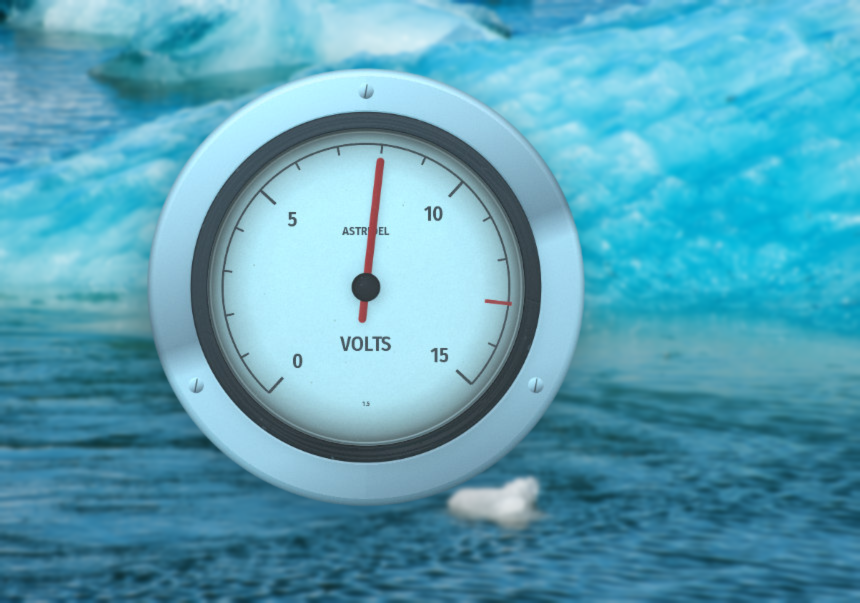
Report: 8; V
